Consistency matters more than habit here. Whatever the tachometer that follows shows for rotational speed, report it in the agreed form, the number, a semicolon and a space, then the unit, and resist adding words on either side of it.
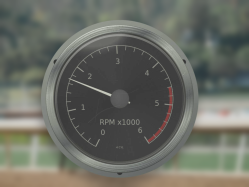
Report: 1700; rpm
